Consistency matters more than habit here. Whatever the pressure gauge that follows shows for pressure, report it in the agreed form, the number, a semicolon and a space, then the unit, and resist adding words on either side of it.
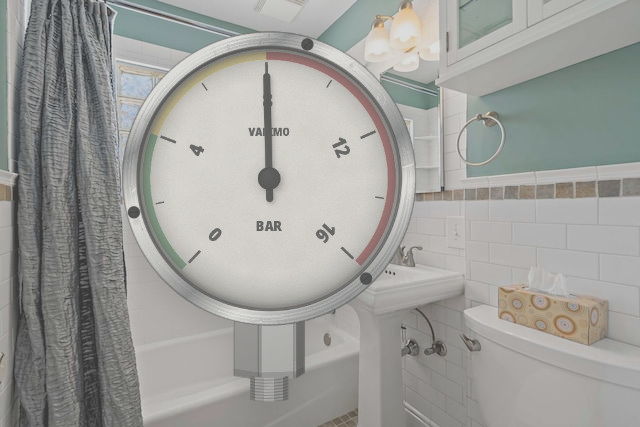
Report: 8; bar
